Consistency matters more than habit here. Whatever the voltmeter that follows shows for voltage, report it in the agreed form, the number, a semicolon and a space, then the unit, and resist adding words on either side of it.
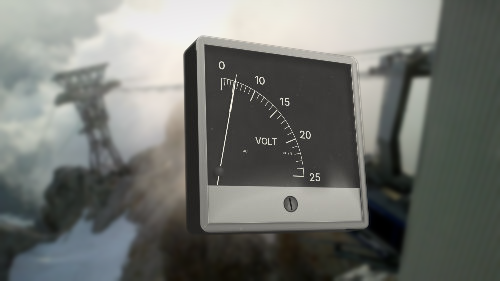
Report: 5; V
